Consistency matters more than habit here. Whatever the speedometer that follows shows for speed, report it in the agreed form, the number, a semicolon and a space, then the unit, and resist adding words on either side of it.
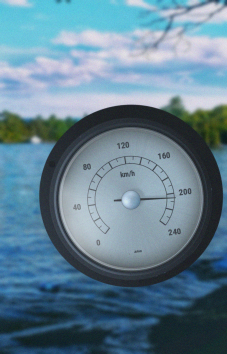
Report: 205; km/h
